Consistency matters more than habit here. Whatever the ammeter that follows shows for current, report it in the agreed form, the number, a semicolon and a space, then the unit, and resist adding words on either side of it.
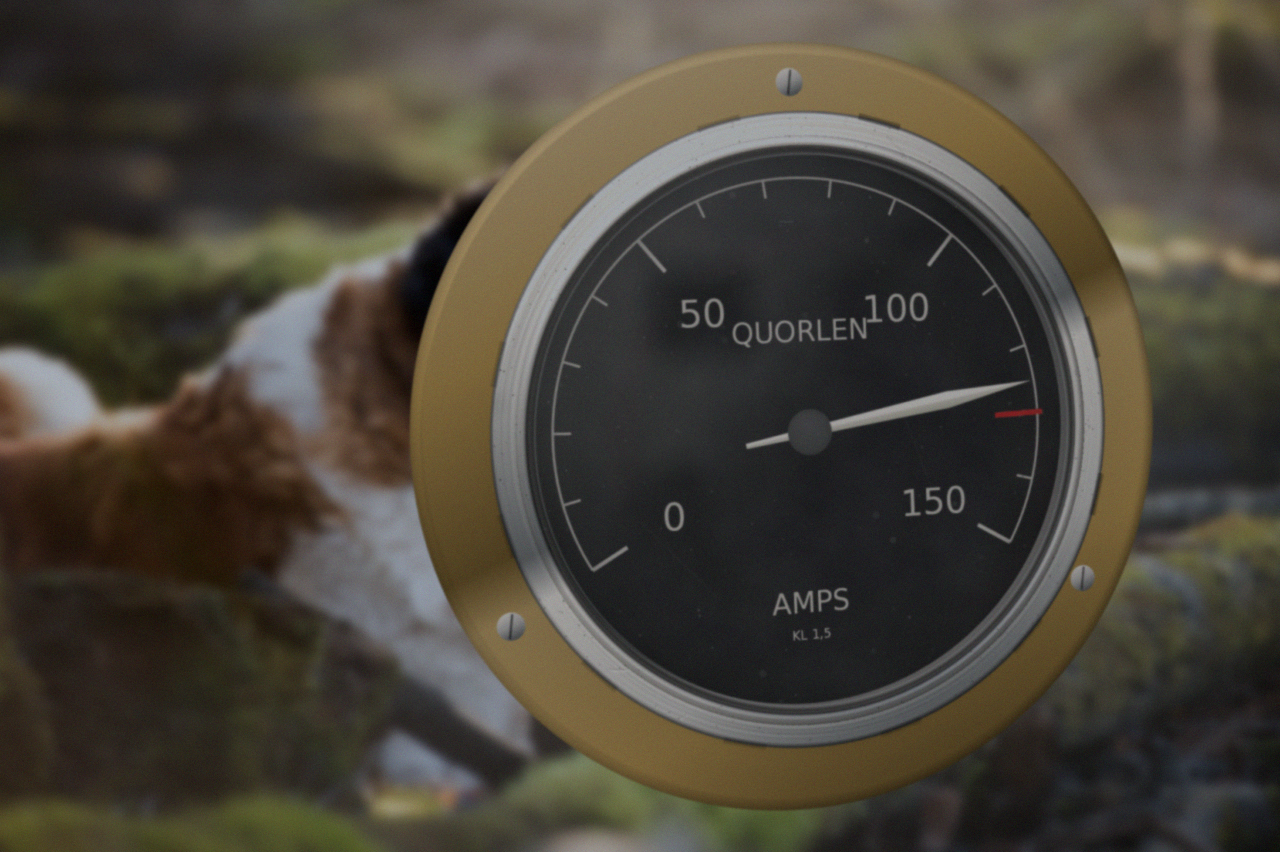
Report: 125; A
